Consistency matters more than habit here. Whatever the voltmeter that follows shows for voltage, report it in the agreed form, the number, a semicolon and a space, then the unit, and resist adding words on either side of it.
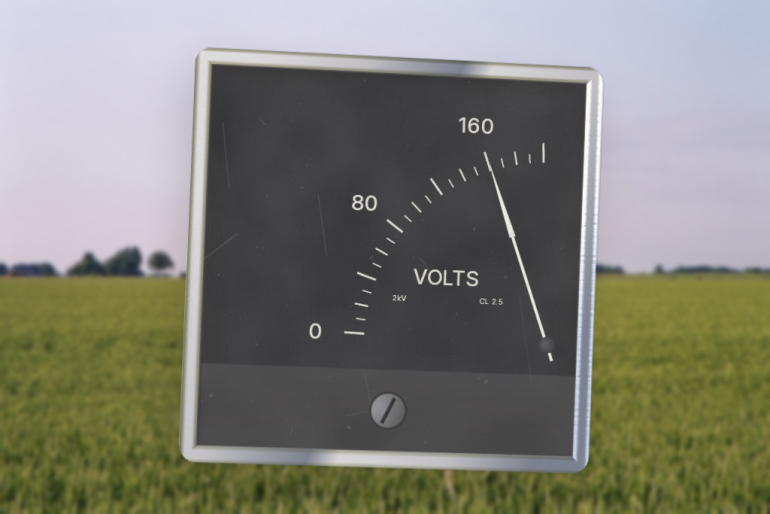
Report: 160; V
